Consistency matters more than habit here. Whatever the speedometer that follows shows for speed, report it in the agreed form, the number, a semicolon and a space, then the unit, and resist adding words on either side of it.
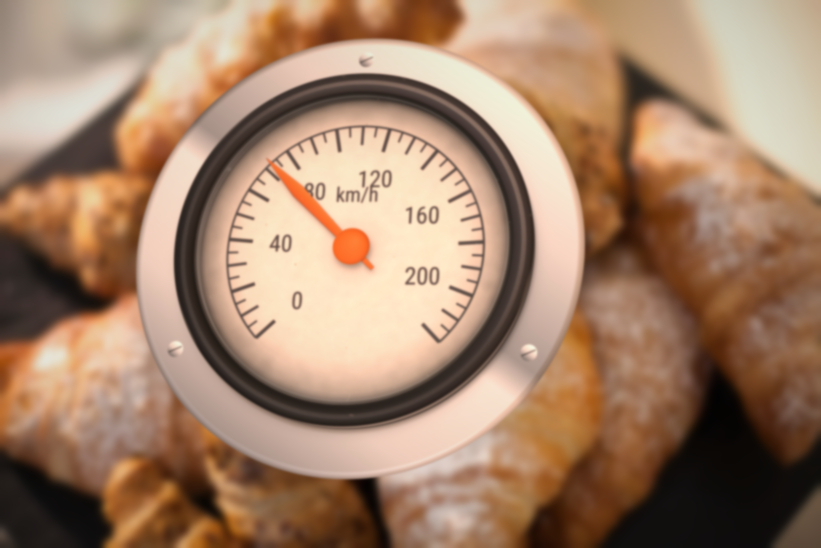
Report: 72.5; km/h
